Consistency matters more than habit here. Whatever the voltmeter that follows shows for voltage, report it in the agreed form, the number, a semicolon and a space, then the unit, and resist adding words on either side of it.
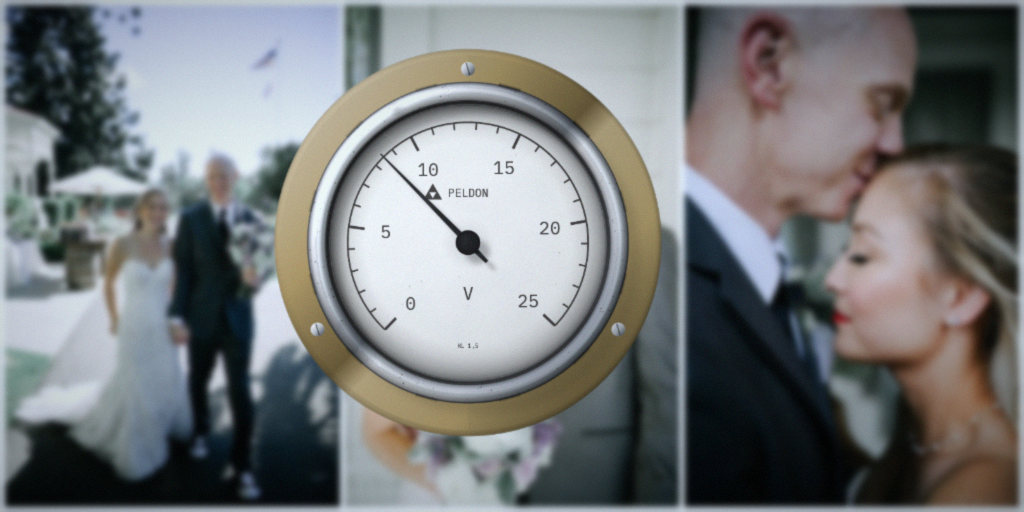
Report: 8.5; V
